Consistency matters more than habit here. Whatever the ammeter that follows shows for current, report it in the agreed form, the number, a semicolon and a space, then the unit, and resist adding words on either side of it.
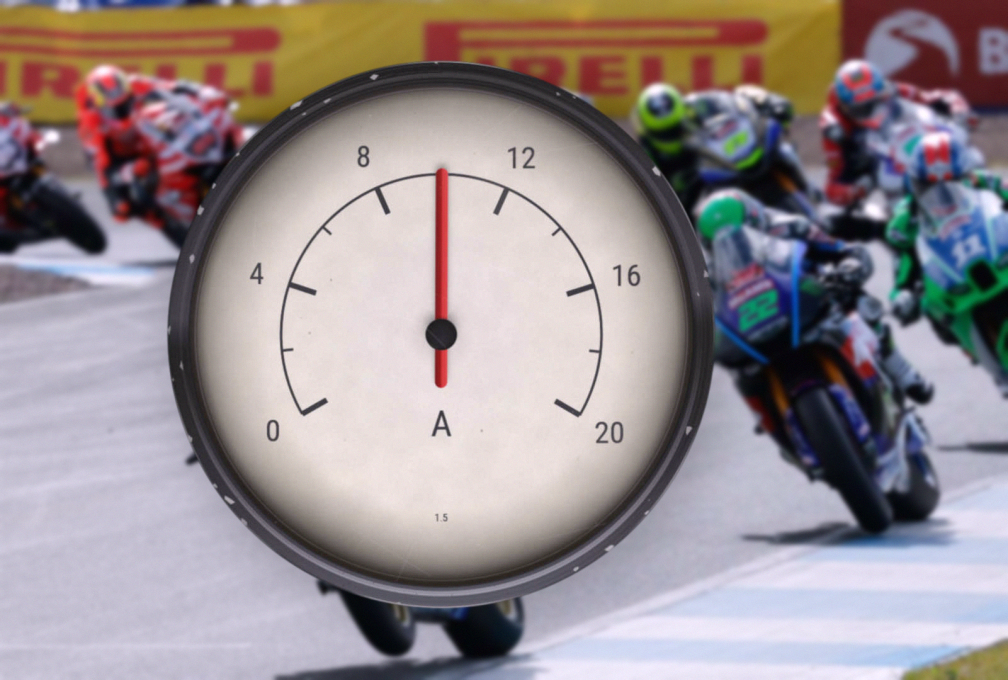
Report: 10; A
